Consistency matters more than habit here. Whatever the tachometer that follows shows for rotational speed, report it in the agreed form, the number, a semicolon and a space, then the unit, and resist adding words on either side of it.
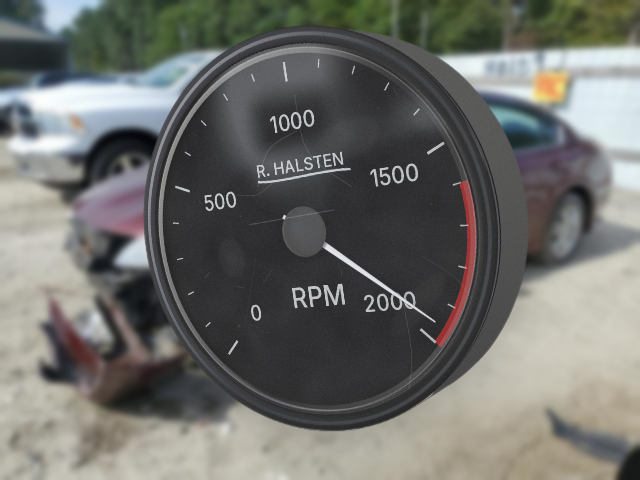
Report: 1950; rpm
